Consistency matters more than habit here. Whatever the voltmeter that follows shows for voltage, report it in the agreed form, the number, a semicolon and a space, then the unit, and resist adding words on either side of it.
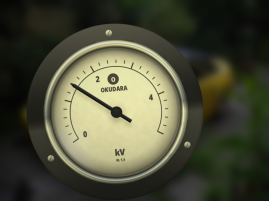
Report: 1.4; kV
